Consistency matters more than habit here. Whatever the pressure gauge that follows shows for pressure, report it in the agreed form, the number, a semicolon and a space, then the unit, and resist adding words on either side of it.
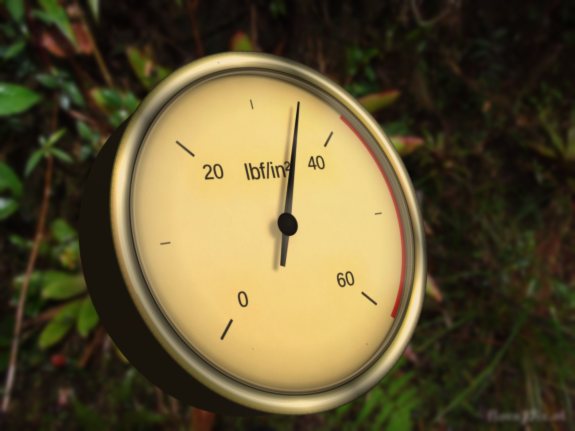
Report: 35; psi
